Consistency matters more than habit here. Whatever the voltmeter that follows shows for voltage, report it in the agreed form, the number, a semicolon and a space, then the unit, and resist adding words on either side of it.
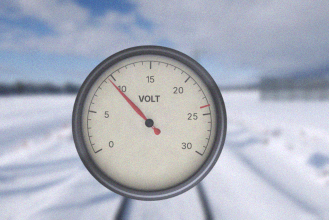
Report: 9.5; V
